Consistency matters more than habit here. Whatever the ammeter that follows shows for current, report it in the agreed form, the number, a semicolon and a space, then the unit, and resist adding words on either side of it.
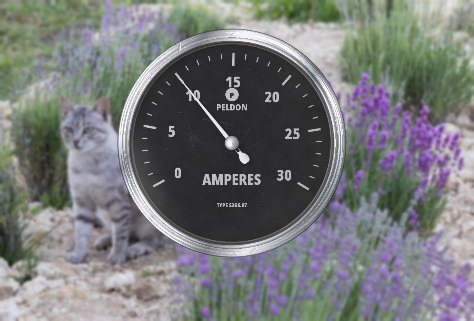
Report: 10; A
